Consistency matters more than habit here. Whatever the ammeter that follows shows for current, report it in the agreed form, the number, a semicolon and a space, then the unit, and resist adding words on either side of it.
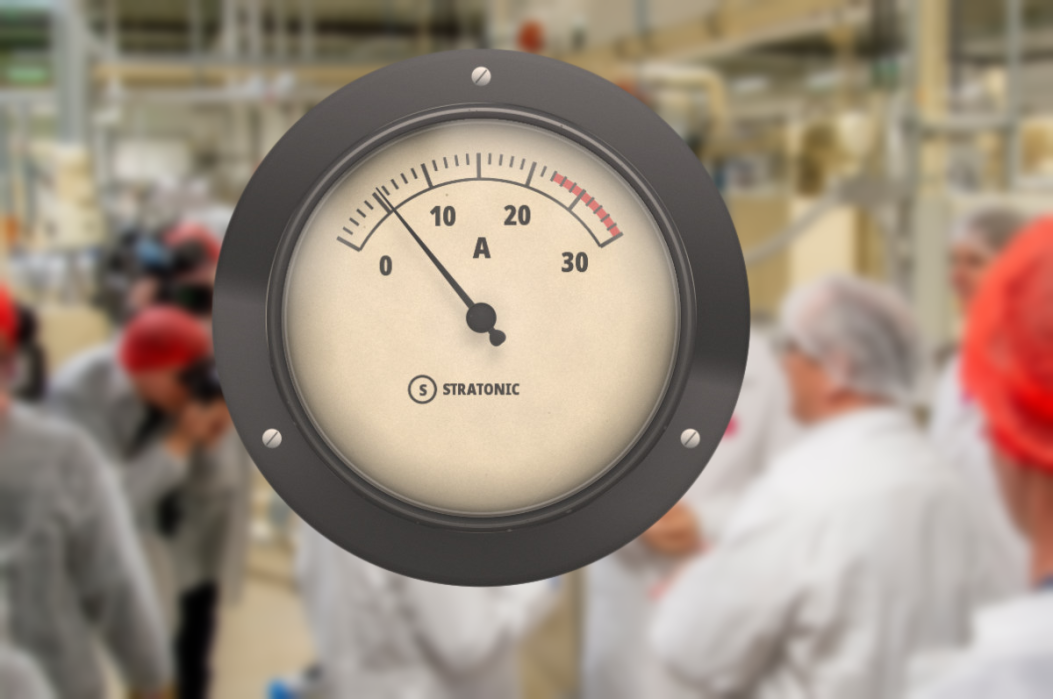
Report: 5.5; A
